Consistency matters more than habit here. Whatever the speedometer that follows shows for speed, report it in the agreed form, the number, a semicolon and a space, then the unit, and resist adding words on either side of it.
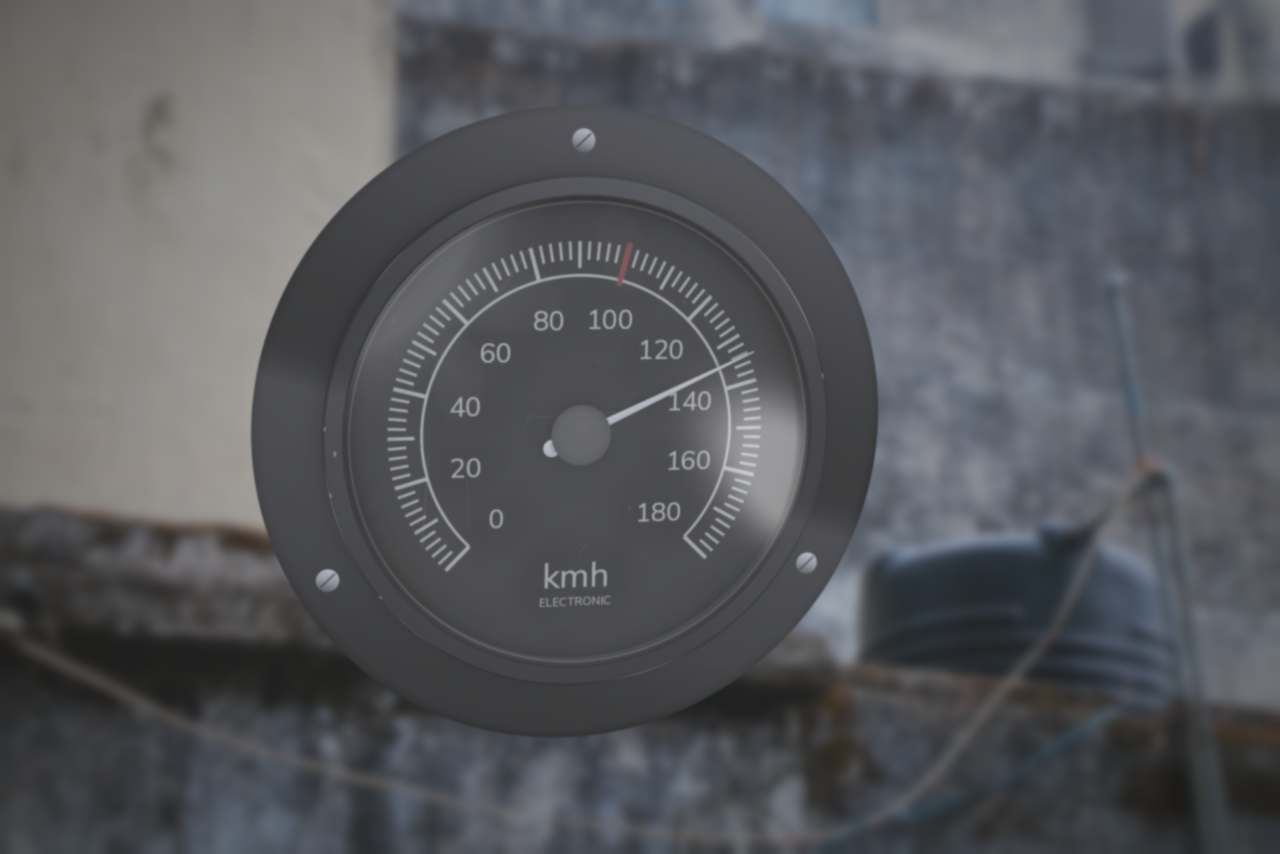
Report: 134; km/h
